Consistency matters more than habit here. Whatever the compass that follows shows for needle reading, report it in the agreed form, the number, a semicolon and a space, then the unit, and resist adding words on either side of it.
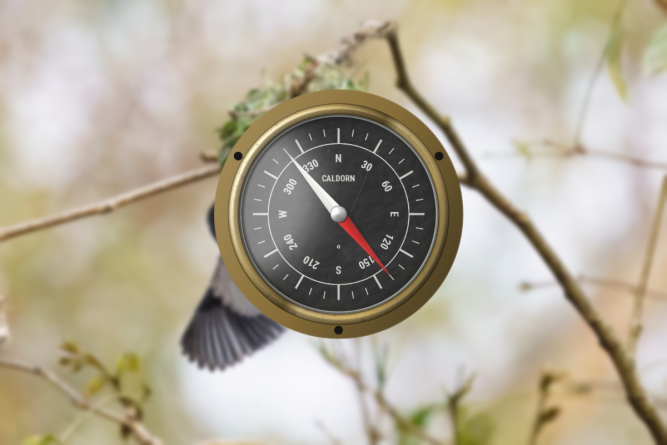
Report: 140; °
